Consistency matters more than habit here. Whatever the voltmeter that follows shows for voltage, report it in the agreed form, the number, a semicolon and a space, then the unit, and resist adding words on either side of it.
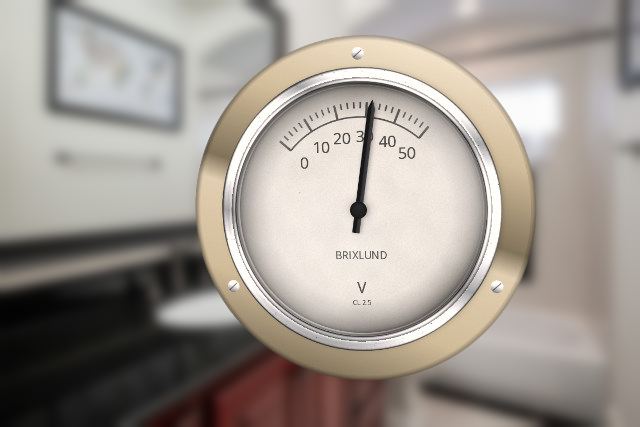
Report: 32; V
